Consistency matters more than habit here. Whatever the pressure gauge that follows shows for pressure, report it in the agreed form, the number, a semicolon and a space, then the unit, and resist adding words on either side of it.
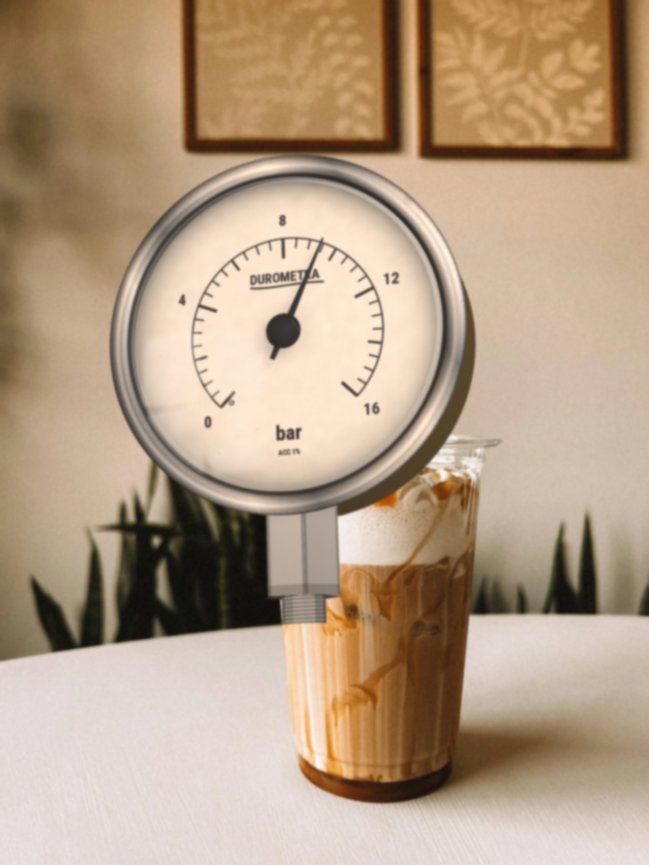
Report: 9.5; bar
